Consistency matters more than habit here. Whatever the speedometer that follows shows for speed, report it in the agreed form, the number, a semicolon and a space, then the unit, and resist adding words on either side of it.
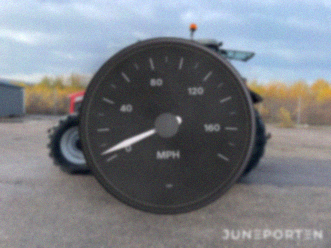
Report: 5; mph
